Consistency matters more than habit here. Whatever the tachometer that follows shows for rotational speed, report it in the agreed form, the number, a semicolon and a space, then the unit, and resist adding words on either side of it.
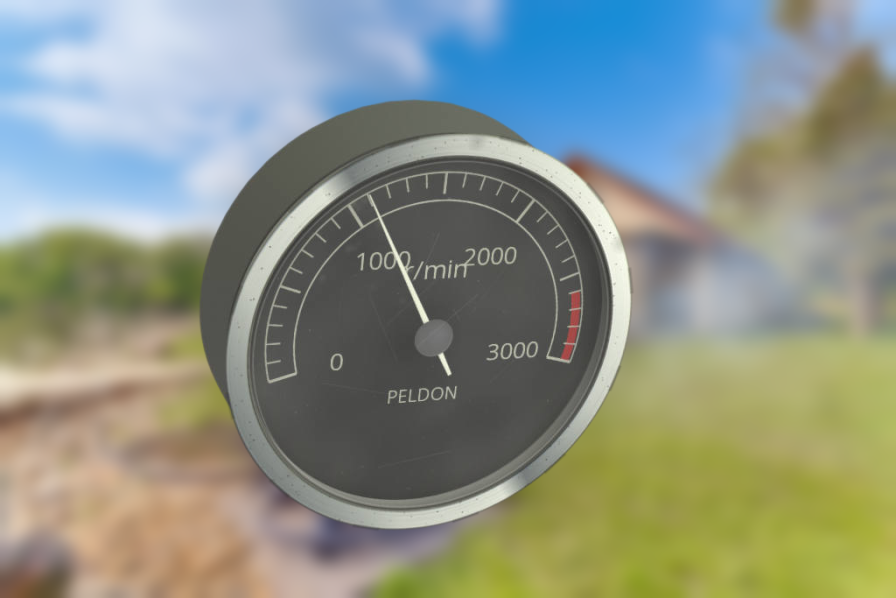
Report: 1100; rpm
